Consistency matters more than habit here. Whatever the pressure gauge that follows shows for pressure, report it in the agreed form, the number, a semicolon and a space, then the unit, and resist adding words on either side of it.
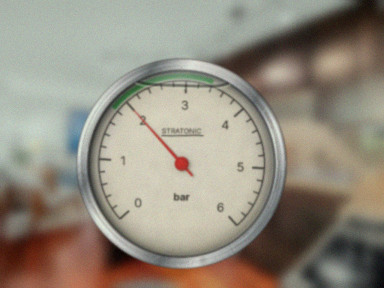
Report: 2; bar
